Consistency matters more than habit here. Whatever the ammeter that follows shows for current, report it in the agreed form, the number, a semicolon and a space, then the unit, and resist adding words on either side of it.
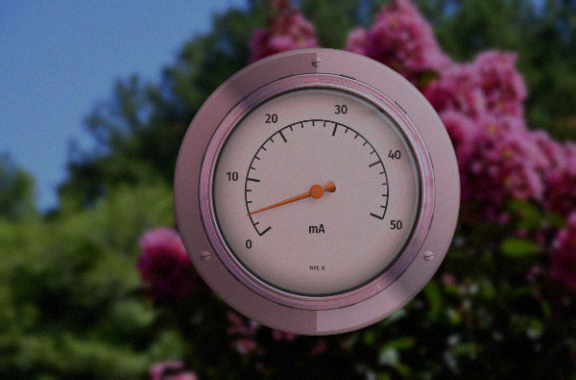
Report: 4; mA
